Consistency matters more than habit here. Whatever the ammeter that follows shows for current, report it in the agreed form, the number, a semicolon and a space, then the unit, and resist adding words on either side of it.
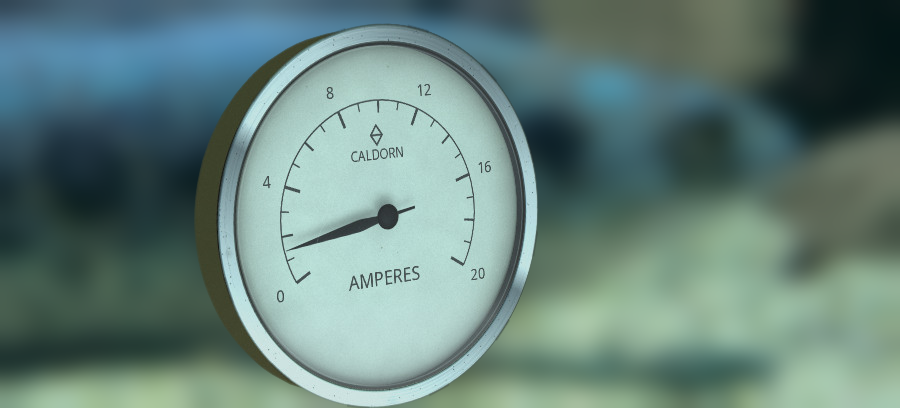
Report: 1.5; A
